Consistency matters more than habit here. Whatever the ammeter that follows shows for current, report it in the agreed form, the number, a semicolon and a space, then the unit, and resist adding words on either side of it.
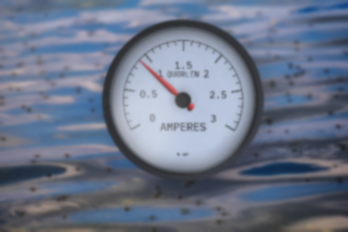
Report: 0.9; A
